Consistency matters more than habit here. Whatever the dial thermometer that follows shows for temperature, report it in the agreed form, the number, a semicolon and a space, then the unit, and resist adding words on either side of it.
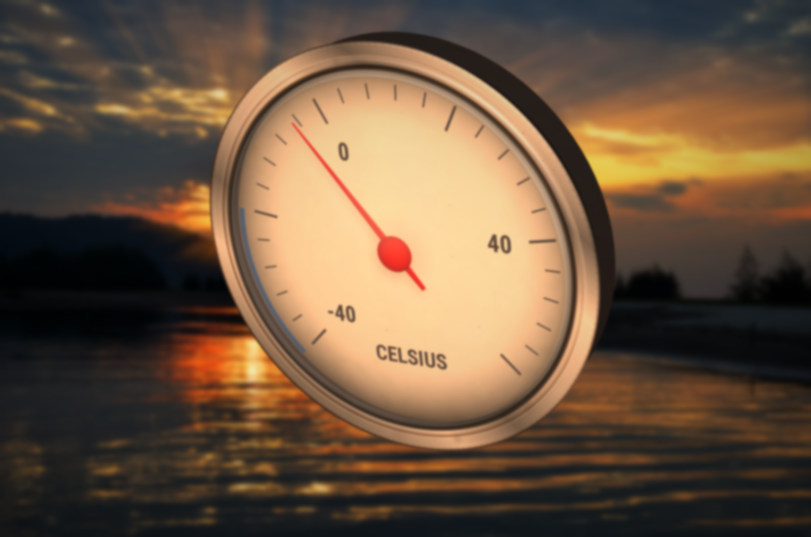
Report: -4; °C
